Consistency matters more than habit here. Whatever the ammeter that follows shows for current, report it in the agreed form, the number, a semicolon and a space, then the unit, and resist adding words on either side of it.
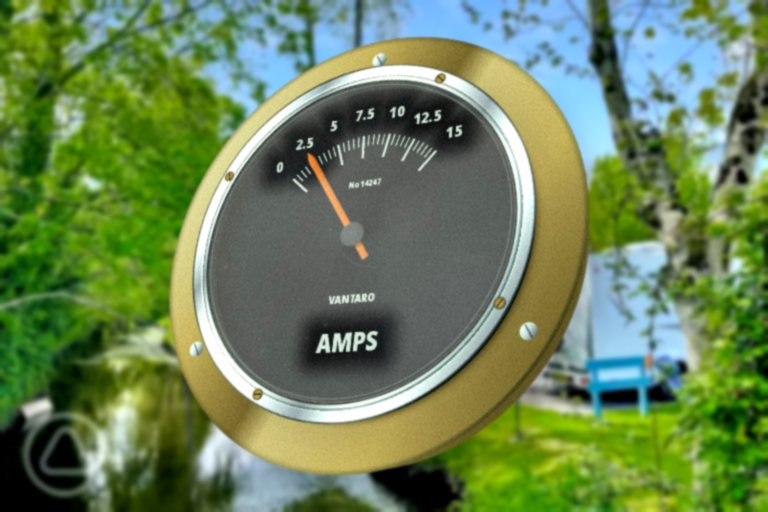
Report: 2.5; A
